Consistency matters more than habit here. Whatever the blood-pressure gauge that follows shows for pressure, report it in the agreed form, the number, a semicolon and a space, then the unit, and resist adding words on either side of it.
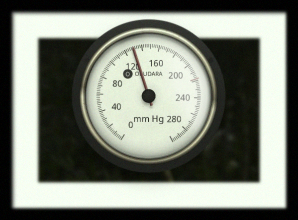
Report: 130; mmHg
